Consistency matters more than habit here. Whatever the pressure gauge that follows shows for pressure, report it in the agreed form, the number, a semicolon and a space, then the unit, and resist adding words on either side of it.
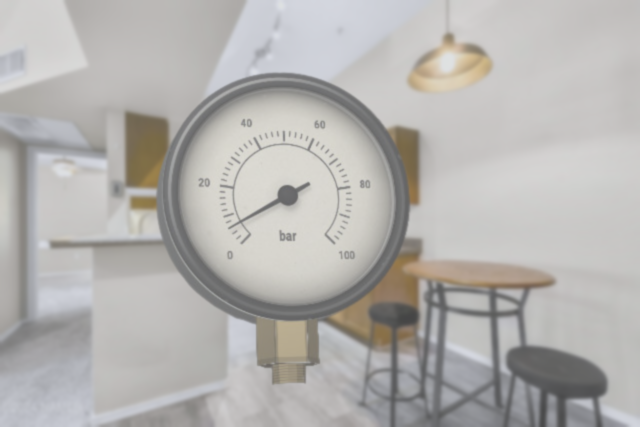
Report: 6; bar
